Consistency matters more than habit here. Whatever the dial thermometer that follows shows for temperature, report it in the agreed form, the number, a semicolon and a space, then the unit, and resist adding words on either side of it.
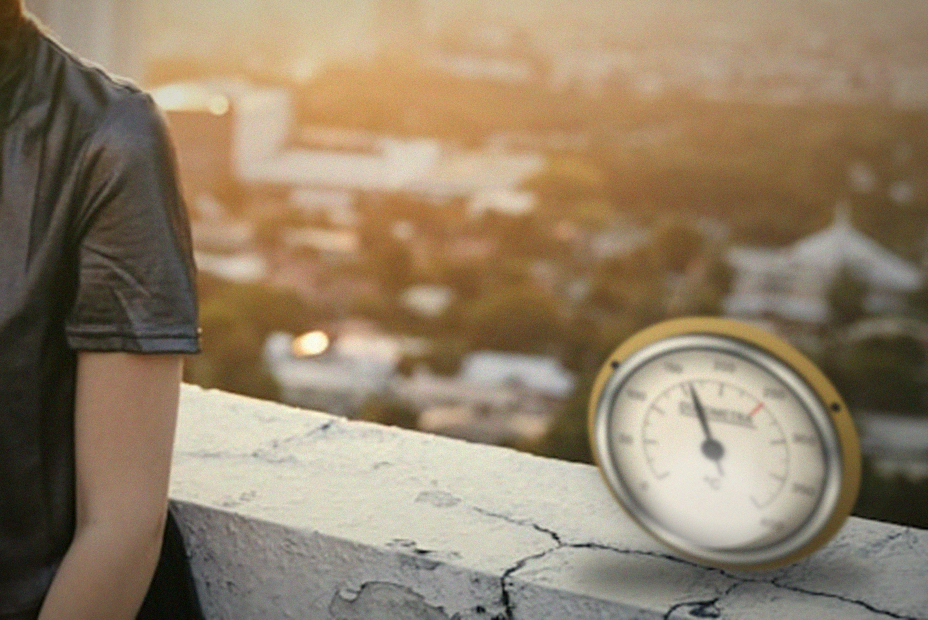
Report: 162.5; °C
